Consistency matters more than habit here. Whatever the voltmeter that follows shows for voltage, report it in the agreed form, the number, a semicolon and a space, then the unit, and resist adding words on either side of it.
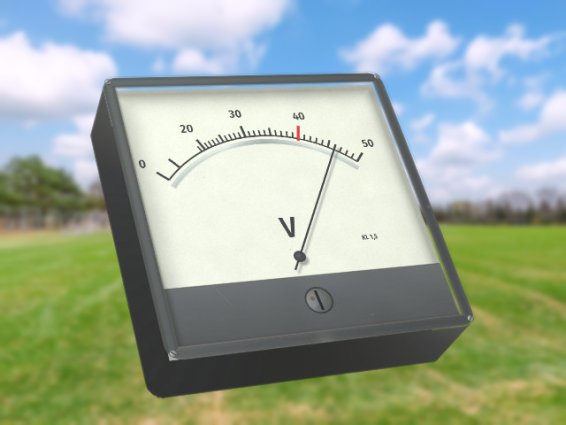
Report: 46; V
